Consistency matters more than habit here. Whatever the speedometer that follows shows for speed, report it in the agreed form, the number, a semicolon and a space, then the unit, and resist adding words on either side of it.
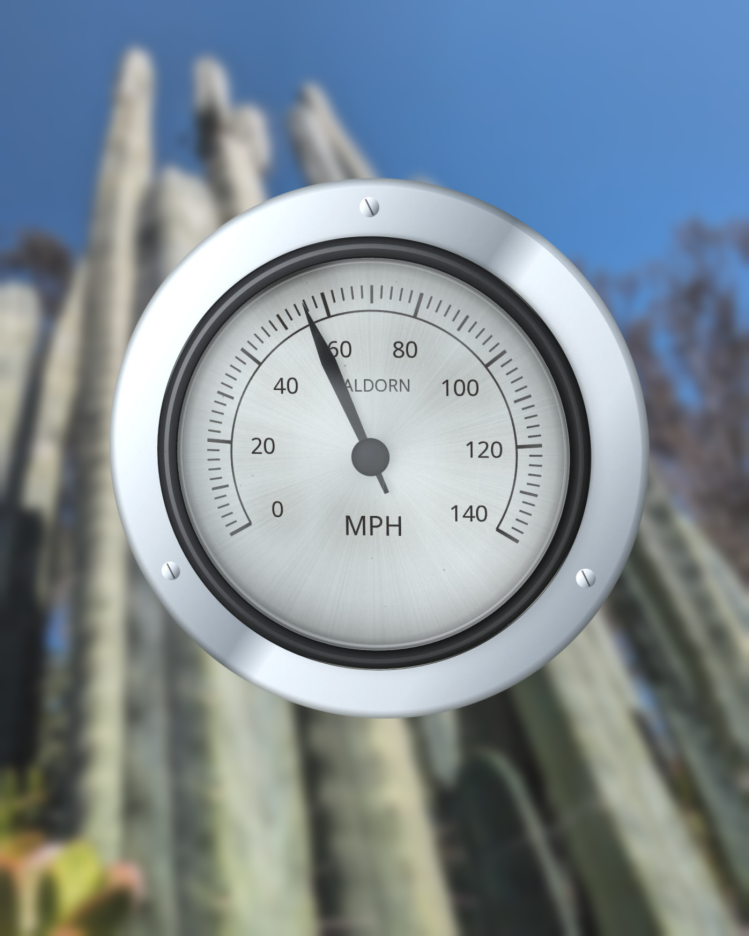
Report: 56; mph
